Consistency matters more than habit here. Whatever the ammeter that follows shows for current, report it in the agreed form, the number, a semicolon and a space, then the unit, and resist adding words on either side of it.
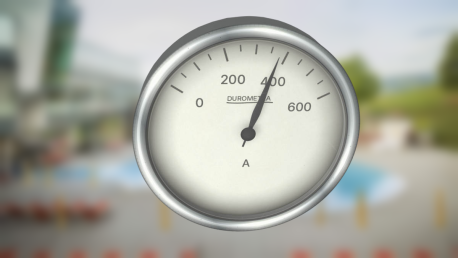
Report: 375; A
